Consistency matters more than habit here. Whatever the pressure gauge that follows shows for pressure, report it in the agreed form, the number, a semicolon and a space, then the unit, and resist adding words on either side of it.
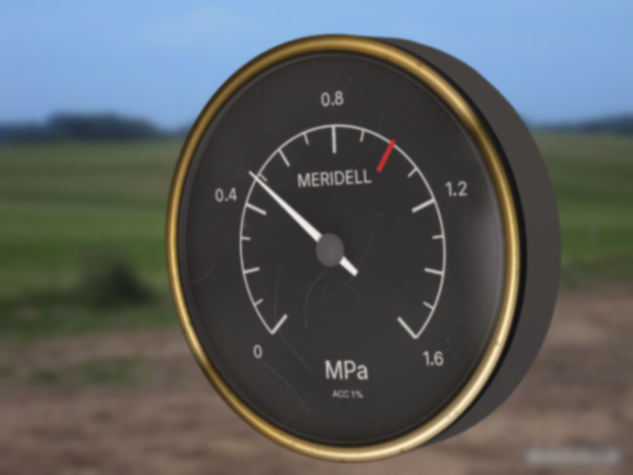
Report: 0.5; MPa
